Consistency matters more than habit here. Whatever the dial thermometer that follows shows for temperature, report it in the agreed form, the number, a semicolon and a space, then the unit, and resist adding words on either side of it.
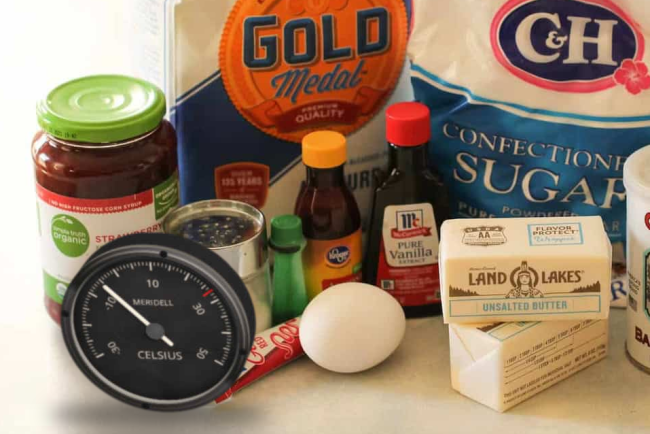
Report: -5; °C
